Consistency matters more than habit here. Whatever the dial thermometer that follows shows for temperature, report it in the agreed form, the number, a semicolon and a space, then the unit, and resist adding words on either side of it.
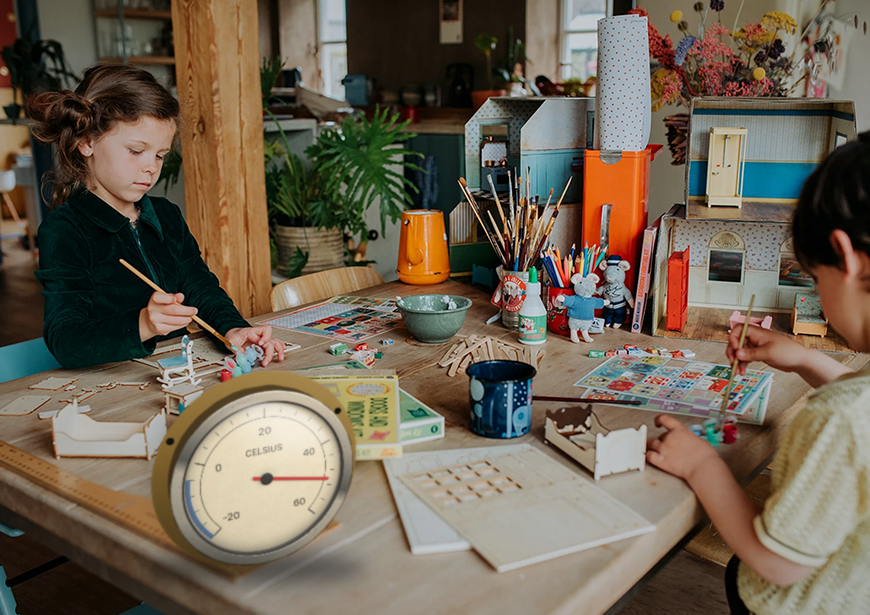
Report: 50; °C
